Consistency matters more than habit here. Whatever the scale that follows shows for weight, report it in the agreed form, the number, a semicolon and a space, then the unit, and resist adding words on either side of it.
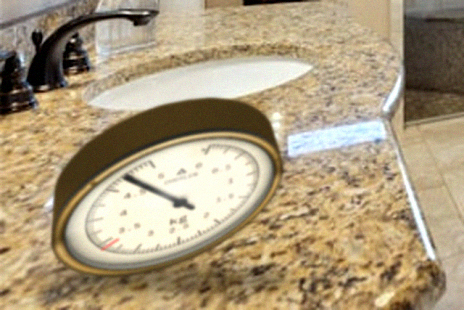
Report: 4.75; kg
